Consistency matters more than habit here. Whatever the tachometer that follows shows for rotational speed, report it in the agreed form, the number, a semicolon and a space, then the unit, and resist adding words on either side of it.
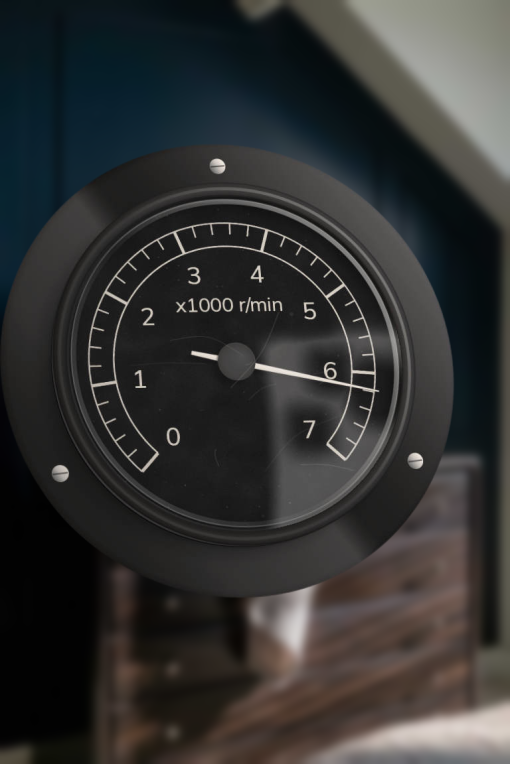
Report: 6200; rpm
